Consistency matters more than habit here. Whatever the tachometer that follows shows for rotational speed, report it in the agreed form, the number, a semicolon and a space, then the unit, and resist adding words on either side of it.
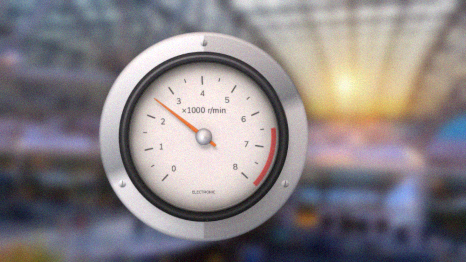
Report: 2500; rpm
